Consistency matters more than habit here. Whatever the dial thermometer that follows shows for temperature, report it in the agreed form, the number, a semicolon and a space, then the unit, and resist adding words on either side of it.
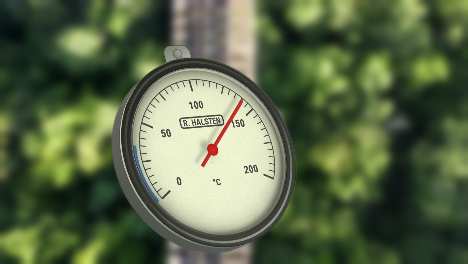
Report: 140; °C
